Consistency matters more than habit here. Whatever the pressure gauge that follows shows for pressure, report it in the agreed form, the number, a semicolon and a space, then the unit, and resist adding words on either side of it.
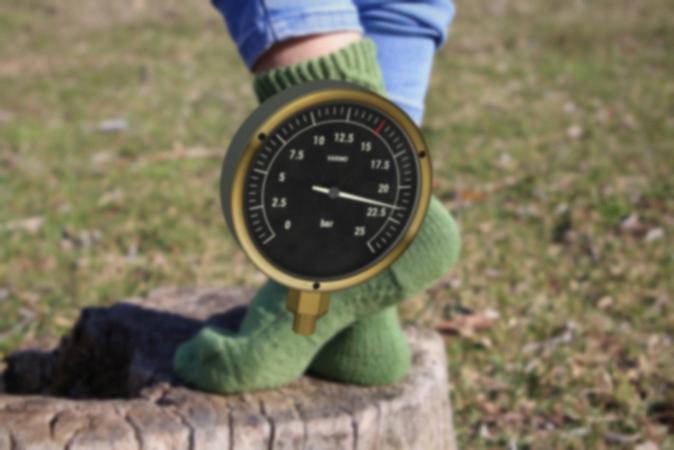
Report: 21.5; bar
